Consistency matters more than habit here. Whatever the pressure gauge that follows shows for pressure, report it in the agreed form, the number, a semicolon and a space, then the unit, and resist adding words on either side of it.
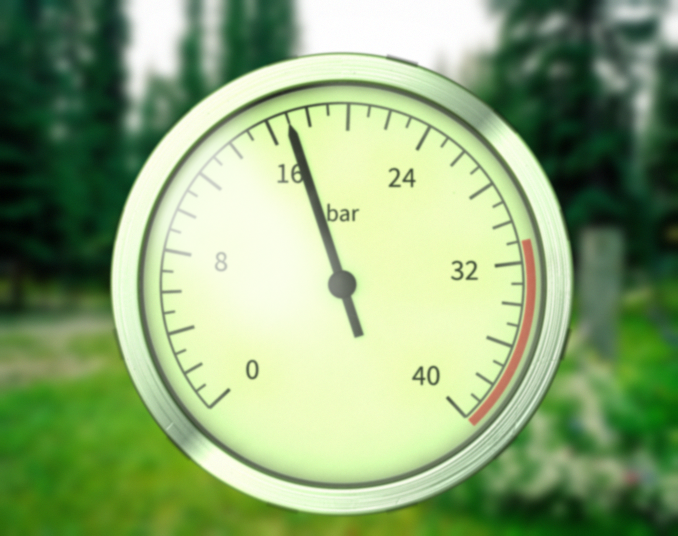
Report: 17; bar
